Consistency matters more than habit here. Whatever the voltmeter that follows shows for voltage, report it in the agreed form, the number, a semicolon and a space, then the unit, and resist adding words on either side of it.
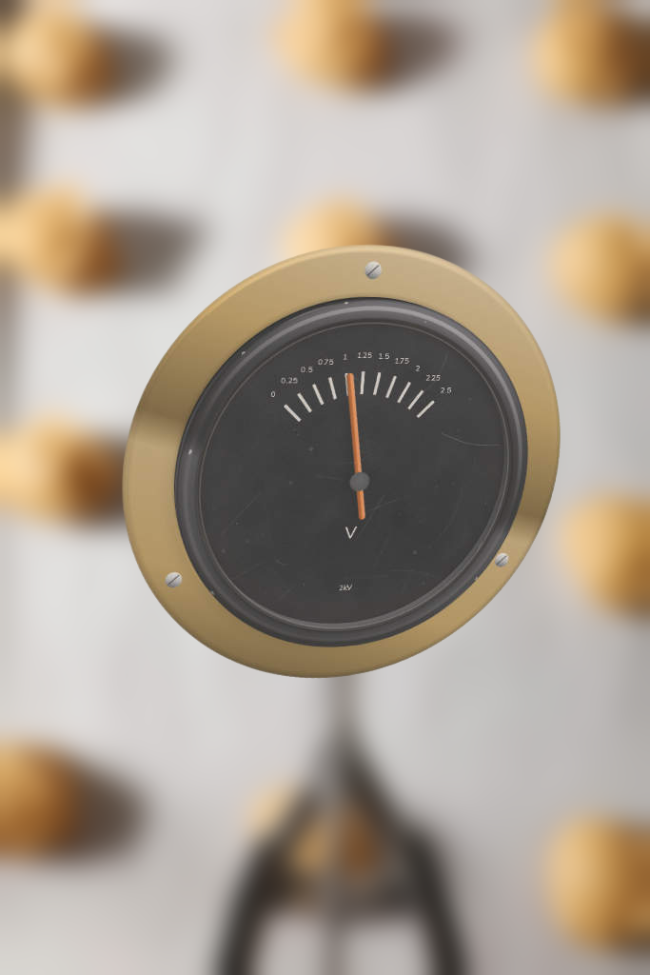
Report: 1; V
